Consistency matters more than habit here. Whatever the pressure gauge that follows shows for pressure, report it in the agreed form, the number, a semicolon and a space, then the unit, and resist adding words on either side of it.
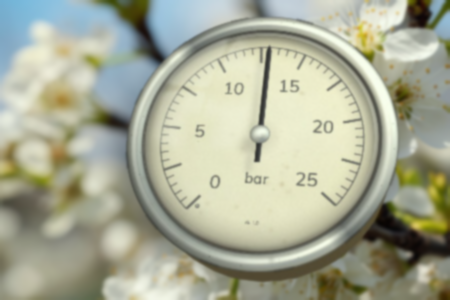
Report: 13; bar
